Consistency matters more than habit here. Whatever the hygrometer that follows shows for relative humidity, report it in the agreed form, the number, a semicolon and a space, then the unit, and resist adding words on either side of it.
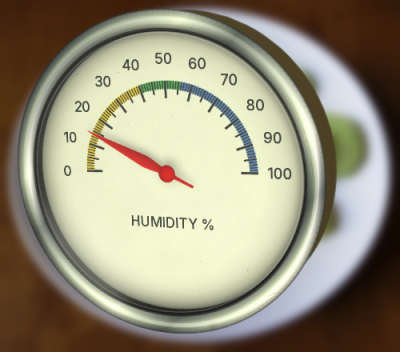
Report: 15; %
